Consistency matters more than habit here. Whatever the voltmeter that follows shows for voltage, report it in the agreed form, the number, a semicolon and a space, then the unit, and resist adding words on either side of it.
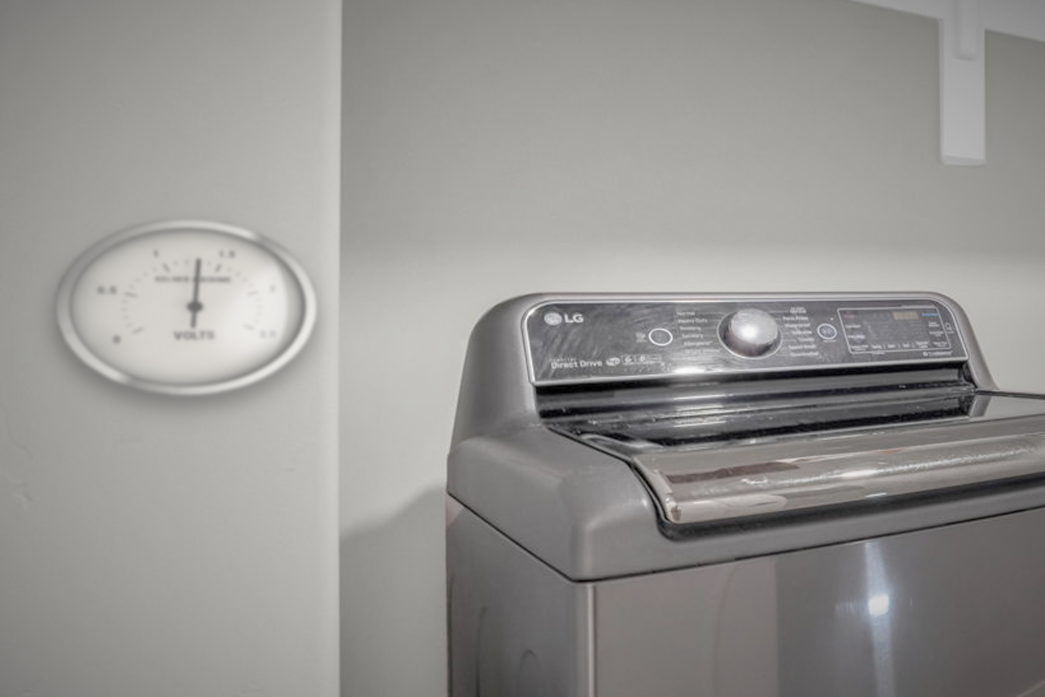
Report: 1.3; V
